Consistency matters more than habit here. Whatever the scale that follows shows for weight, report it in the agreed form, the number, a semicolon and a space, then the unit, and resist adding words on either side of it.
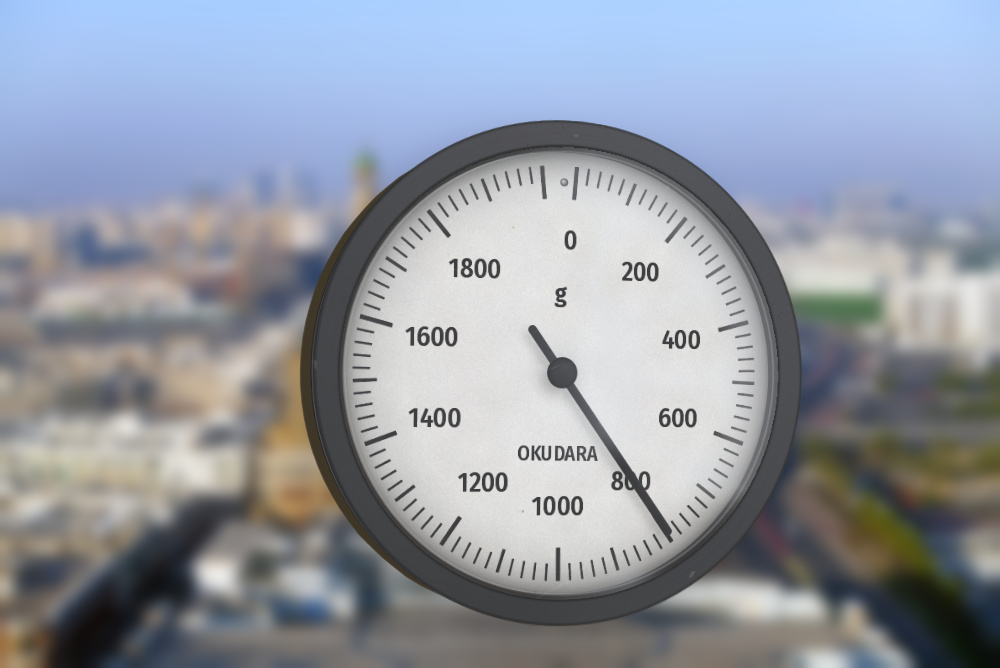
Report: 800; g
